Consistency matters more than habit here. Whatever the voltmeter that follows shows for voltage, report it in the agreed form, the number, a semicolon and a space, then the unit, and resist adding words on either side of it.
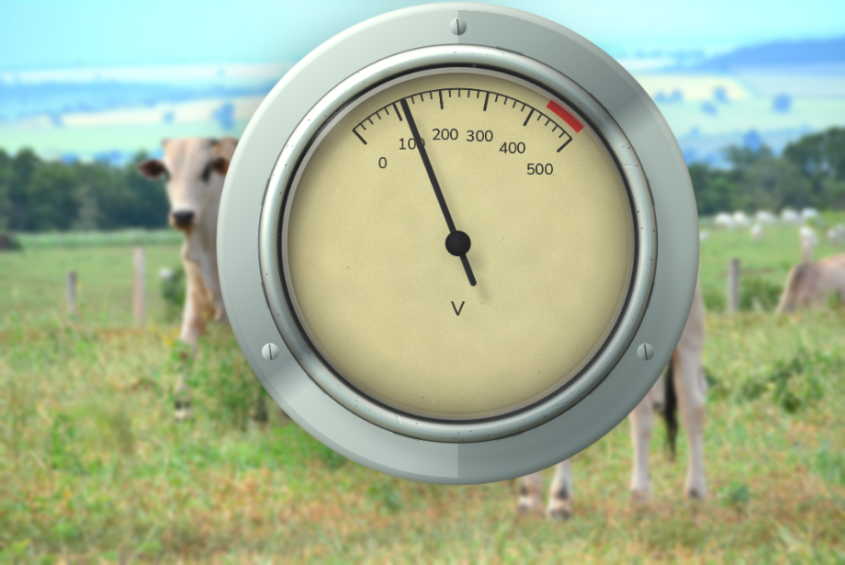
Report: 120; V
